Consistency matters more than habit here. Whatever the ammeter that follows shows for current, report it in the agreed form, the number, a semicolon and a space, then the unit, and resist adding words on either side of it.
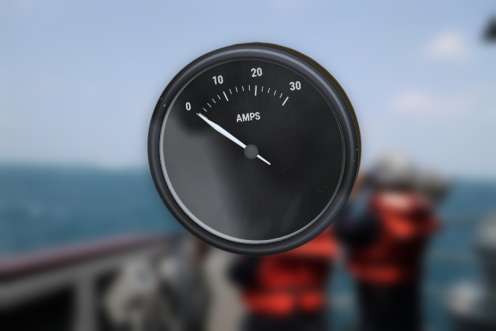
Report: 0; A
